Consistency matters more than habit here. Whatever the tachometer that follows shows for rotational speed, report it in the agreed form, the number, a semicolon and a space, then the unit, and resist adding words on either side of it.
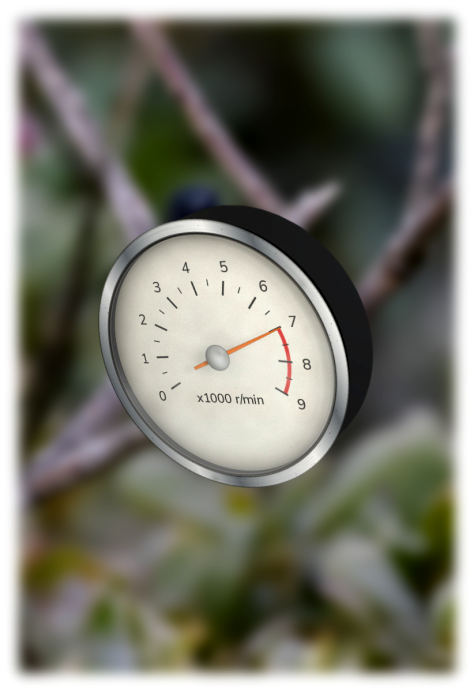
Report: 7000; rpm
